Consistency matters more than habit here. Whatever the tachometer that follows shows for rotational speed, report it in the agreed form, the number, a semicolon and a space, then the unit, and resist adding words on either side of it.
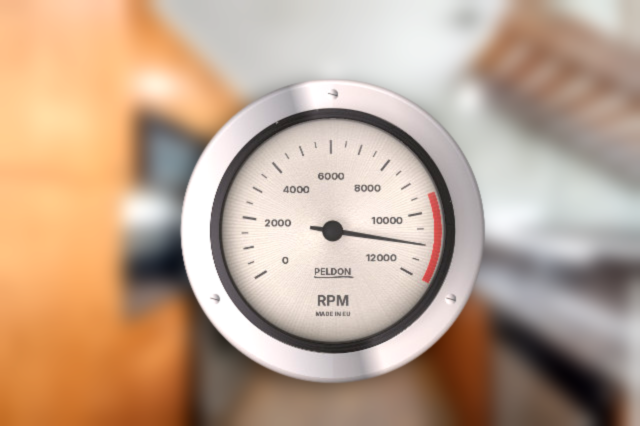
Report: 11000; rpm
